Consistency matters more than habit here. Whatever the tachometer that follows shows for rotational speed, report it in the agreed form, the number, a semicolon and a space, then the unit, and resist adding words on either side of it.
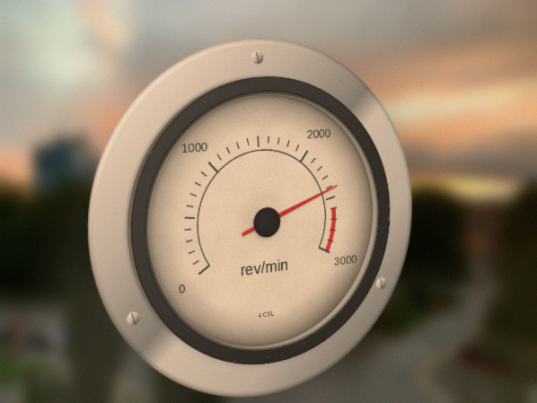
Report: 2400; rpm
